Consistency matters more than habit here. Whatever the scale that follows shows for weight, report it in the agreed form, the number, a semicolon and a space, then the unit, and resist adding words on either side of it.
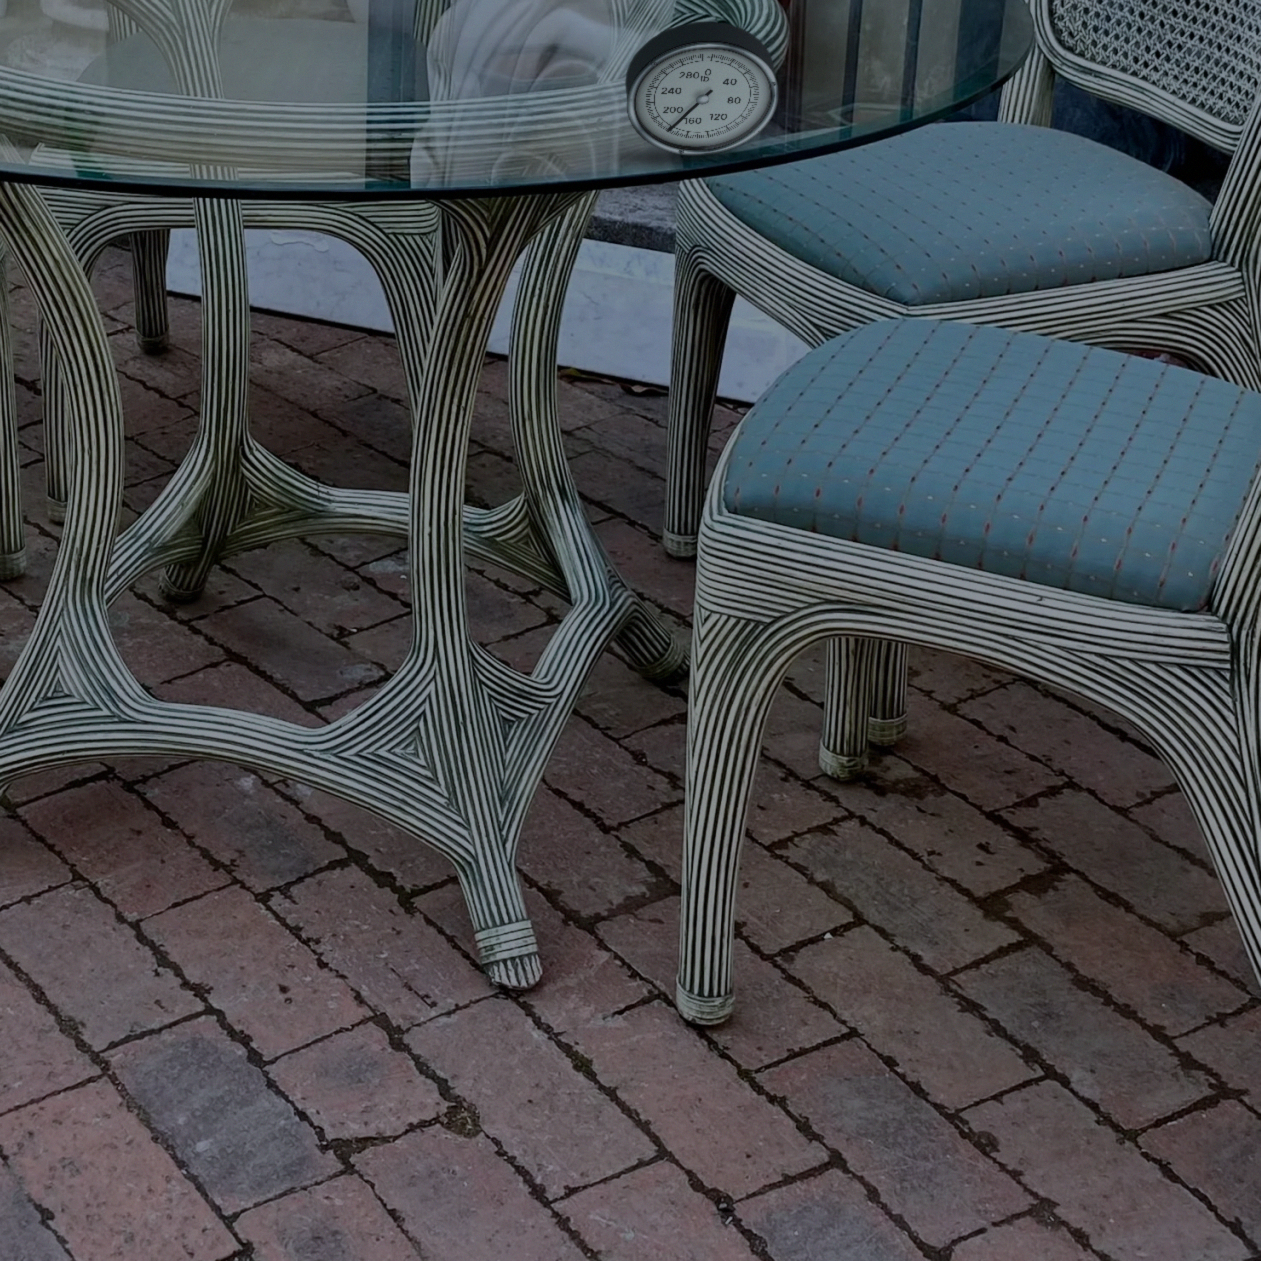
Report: 180; lb
